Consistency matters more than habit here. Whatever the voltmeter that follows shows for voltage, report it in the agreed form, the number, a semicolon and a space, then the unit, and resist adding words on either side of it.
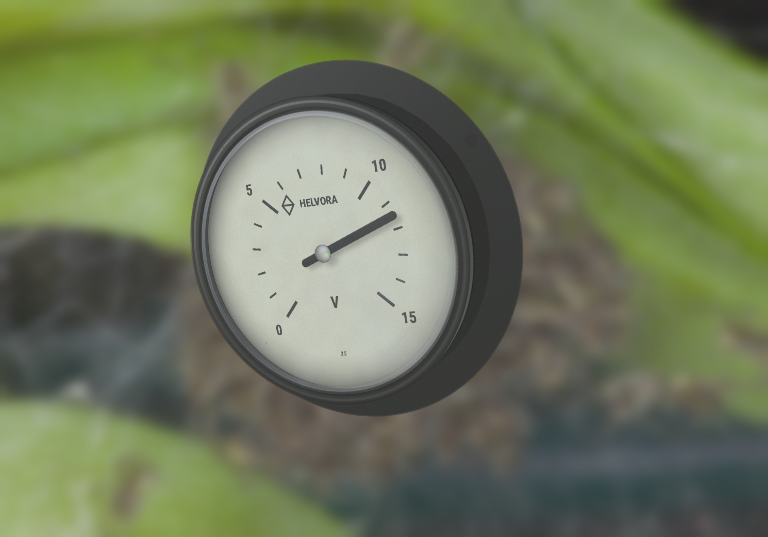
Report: 11.5; V
